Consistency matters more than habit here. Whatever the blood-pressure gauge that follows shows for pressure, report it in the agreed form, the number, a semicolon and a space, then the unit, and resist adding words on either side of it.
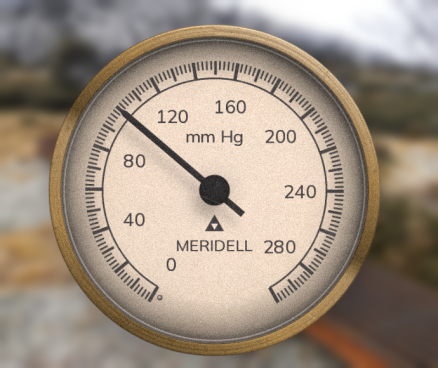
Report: 100; mmHg
